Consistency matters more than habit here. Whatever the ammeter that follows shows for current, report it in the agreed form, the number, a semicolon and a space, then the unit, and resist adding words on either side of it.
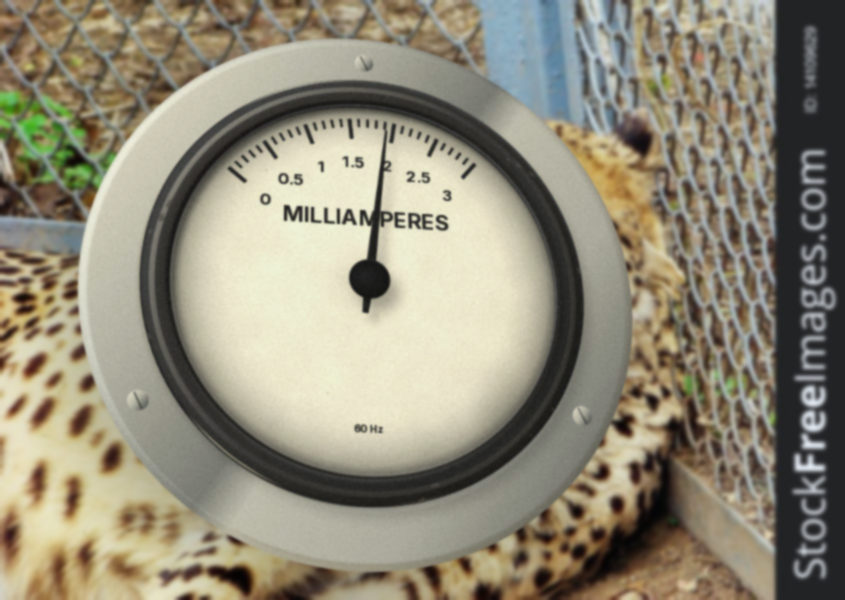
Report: 1.9; mA
